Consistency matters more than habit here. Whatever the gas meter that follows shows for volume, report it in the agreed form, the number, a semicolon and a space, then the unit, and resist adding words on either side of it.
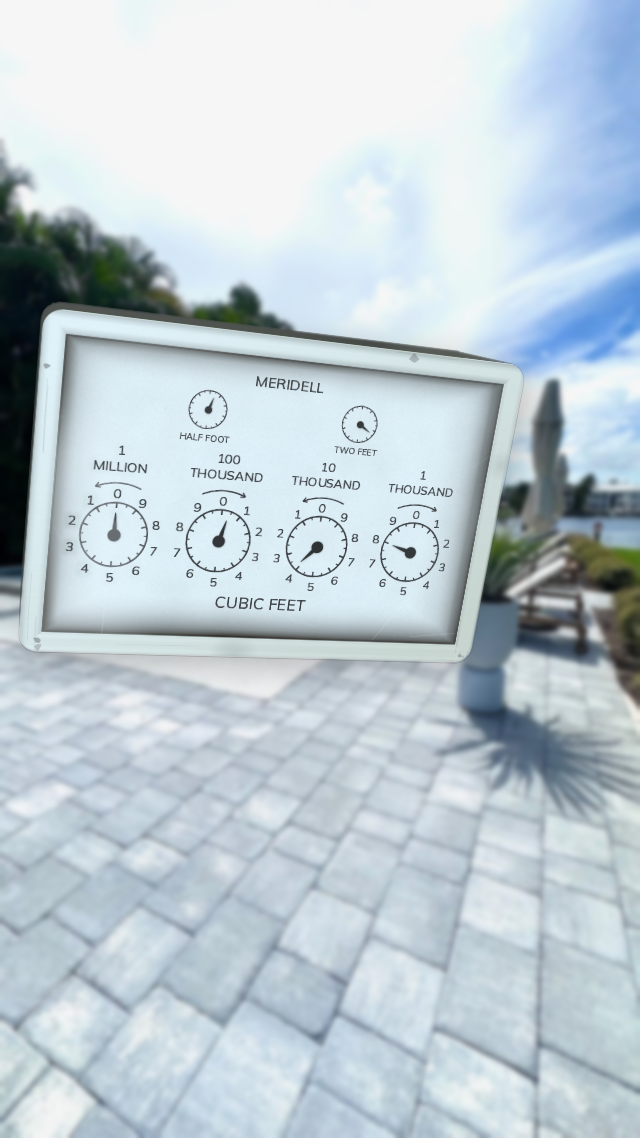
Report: 3800; ft³
